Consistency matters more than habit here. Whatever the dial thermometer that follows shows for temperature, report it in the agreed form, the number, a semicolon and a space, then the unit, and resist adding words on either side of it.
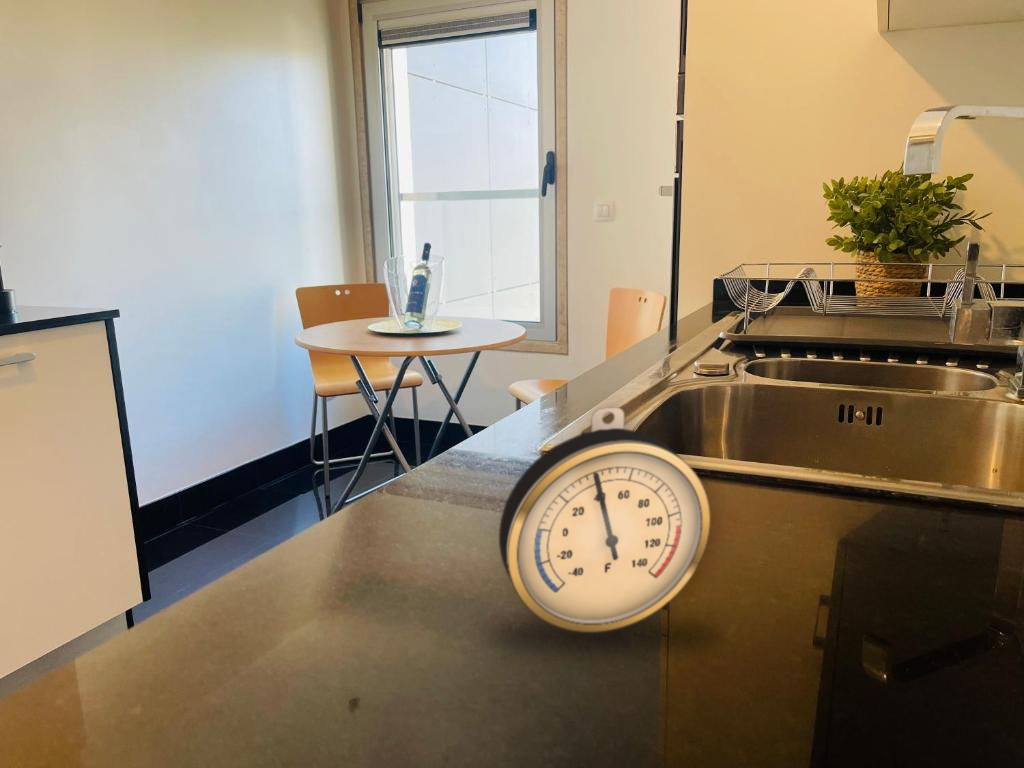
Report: 40; °F
